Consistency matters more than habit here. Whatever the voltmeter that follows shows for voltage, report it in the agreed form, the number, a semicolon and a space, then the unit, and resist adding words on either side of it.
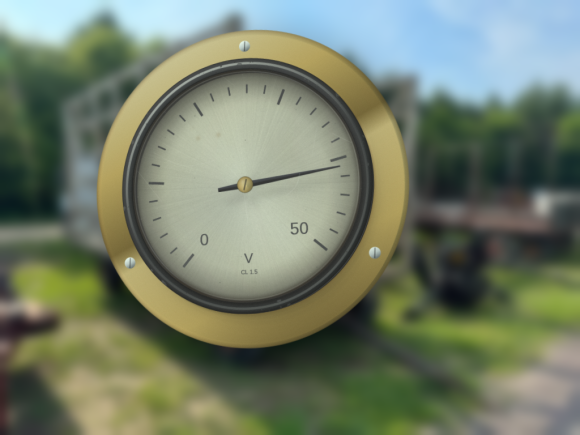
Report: 41; V
